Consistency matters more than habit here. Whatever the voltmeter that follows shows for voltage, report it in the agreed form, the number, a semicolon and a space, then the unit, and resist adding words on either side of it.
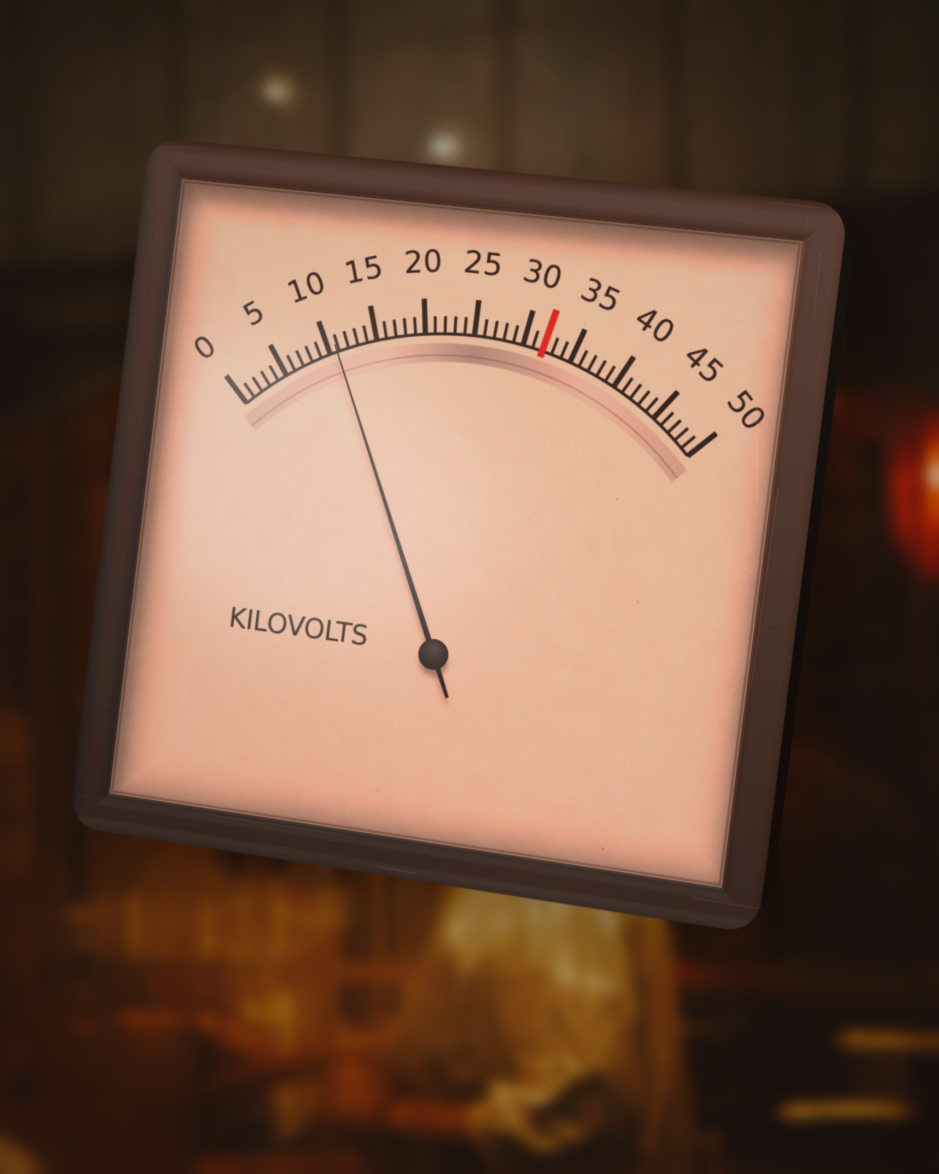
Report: 11; kV
